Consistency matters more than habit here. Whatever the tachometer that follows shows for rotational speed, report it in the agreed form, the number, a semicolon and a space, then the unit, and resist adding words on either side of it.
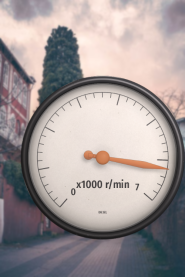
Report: 6200; rpm
